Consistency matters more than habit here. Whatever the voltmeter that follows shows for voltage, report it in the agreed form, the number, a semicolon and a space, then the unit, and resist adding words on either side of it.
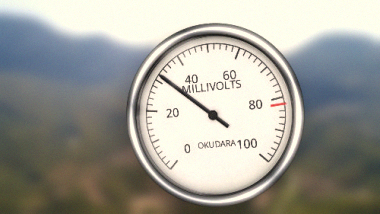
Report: 32; mV
